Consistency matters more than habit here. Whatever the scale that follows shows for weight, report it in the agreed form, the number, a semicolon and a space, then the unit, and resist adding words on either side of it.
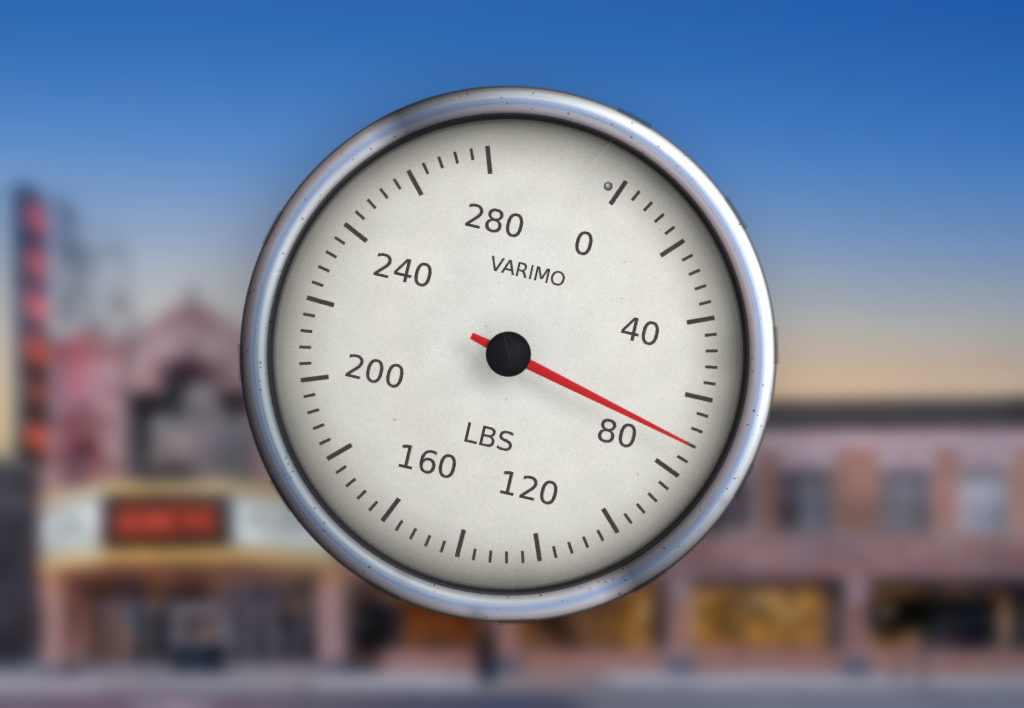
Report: 72; lb
